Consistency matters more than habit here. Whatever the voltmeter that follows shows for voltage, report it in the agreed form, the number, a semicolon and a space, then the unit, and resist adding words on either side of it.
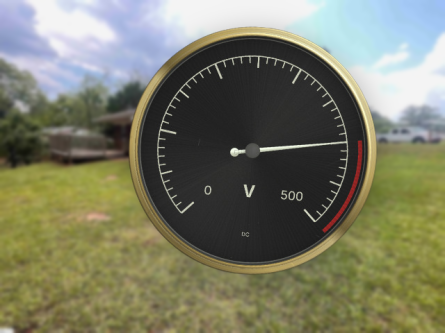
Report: 400; V
